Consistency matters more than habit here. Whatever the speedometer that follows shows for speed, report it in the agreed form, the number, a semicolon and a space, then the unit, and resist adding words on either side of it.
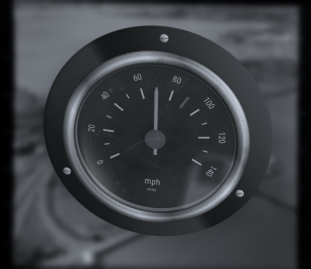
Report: 70; mph
